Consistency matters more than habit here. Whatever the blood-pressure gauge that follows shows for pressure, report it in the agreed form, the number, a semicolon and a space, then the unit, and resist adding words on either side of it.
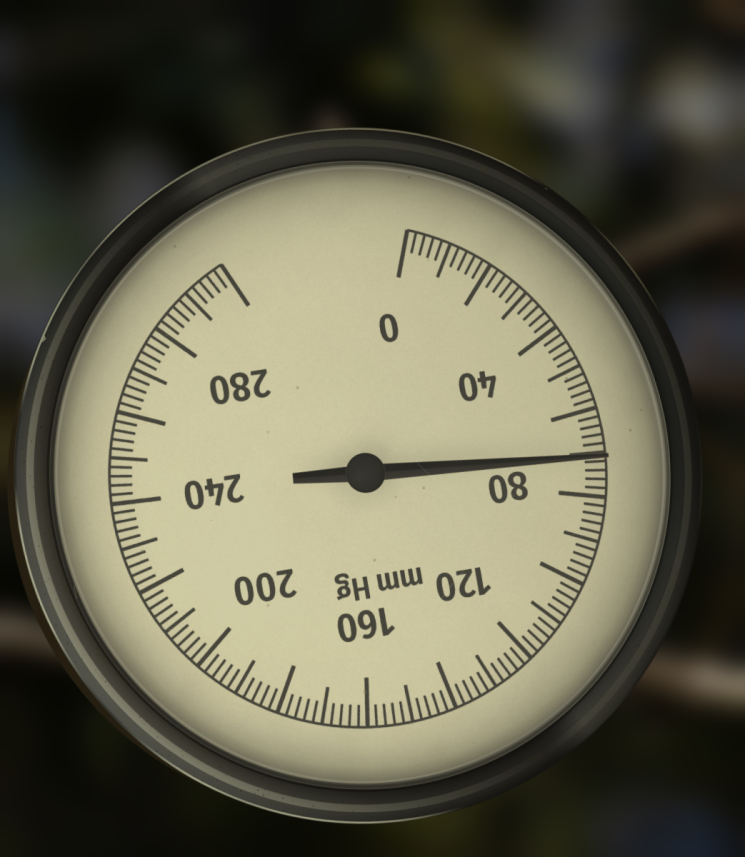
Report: 71; mmHg
